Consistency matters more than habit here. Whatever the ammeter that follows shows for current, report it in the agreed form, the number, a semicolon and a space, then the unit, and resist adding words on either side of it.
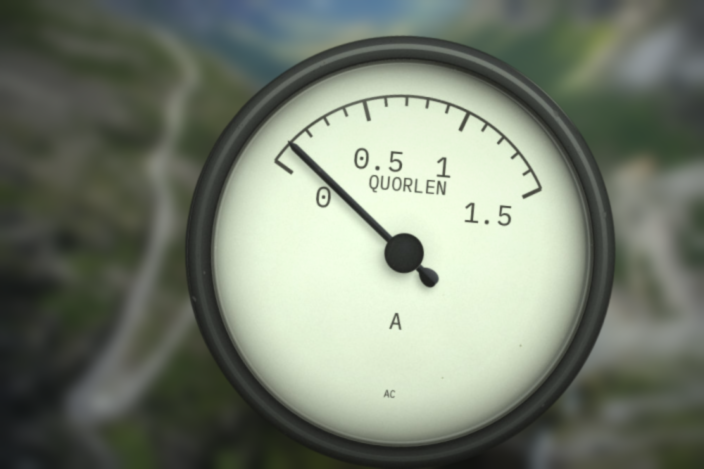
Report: 0.1; A
